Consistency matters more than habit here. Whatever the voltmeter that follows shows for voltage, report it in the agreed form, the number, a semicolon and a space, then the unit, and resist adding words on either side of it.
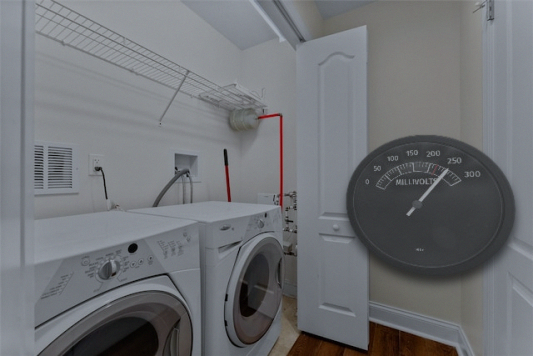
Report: 250; mV
